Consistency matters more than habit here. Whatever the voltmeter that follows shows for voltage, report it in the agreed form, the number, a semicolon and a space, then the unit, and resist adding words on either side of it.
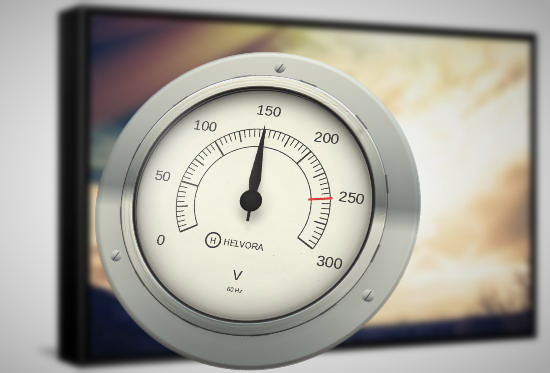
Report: 150; V
